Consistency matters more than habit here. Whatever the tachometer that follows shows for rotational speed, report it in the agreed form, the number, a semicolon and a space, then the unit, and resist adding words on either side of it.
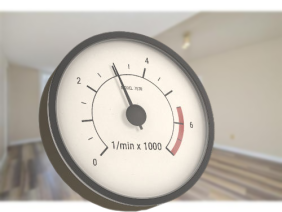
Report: 3000; rpm
